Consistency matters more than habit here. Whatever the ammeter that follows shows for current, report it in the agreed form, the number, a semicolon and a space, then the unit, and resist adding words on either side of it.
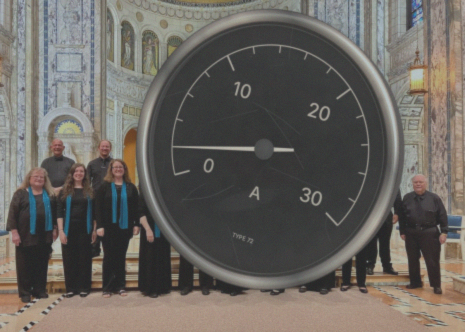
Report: 2; A
